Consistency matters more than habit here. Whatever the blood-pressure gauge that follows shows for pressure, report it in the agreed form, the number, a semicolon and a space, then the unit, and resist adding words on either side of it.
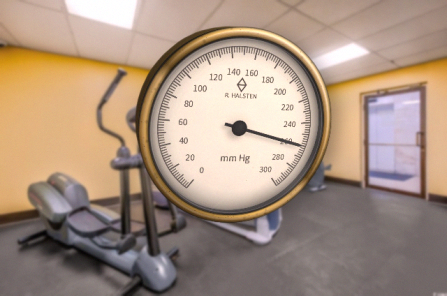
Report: 260; mmHg
